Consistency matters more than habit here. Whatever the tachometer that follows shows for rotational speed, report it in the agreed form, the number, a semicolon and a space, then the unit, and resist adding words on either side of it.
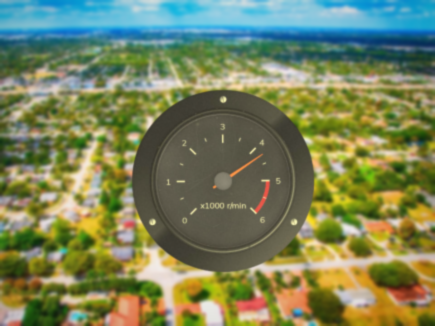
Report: 4250; rpm
